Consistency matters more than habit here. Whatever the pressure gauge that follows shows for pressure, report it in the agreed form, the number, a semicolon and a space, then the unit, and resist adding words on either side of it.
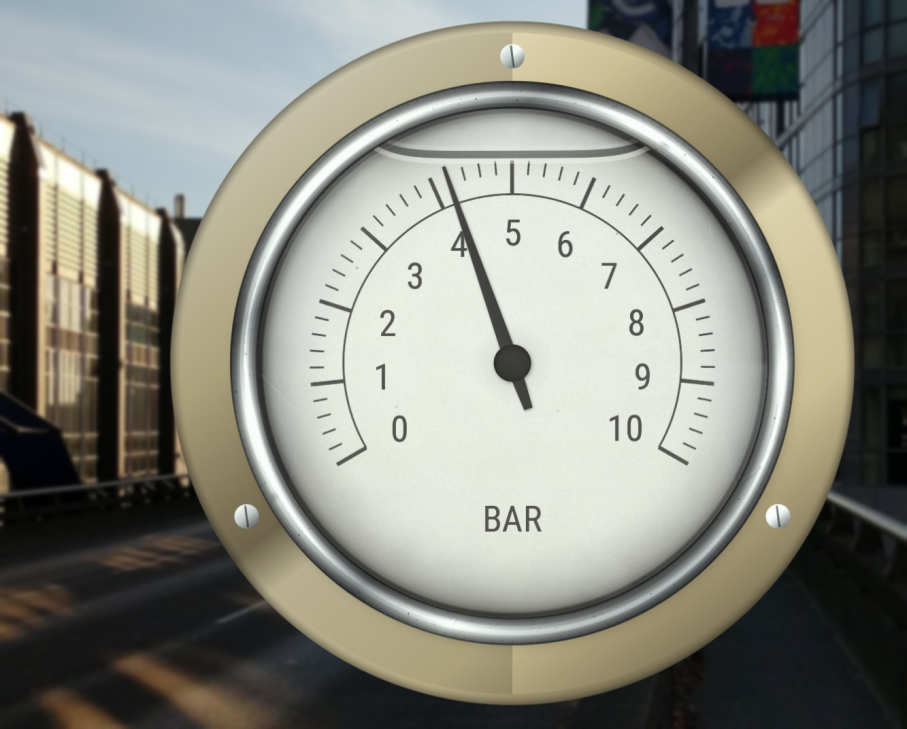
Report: 4.2; bar
